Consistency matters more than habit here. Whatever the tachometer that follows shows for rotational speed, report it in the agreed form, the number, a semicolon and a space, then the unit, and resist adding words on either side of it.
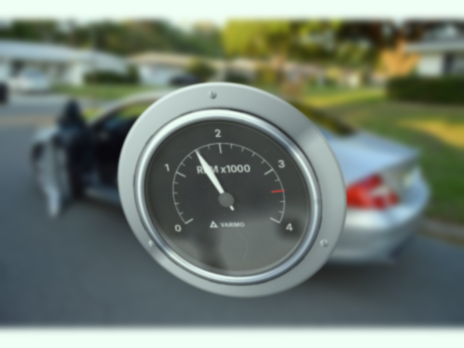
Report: 1600; rpm
